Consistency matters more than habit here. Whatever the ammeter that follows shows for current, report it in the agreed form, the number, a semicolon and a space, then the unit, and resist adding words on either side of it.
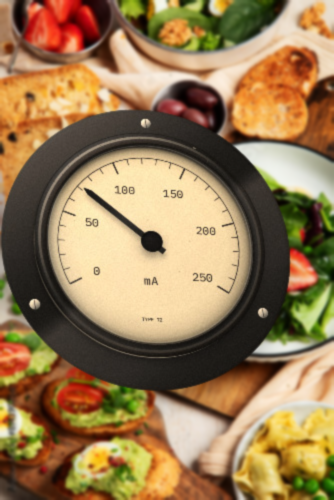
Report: 70; mA
